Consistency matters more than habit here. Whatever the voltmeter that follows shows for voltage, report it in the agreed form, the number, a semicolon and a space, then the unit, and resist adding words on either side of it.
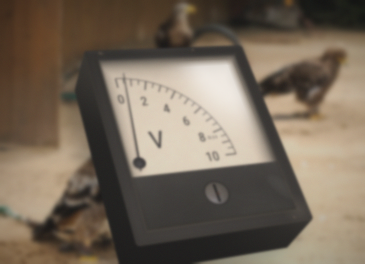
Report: 0.5; V
